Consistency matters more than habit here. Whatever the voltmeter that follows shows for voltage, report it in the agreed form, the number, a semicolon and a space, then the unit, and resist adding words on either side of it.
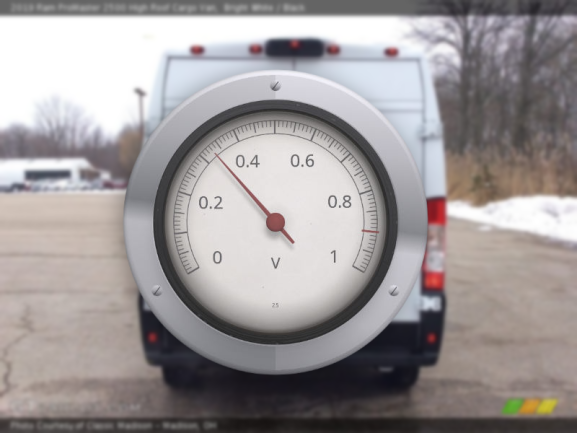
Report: 0.33; V
